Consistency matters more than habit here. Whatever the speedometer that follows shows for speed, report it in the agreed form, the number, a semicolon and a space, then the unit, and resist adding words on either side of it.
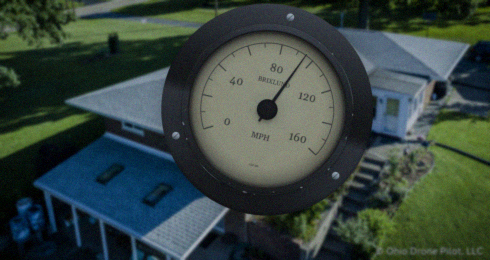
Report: 95; mph
